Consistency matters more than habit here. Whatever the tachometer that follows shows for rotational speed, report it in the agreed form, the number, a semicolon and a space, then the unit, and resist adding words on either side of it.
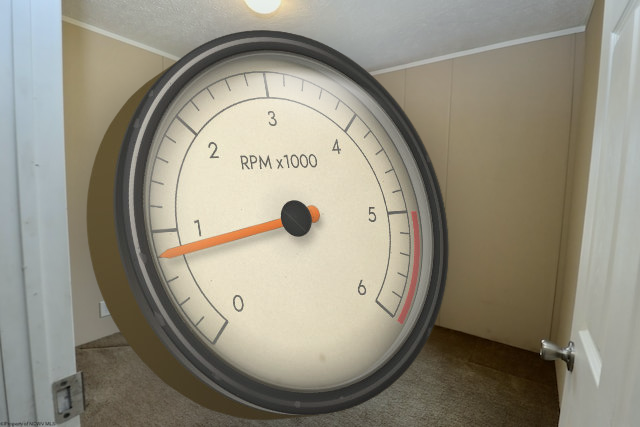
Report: 800; rpm
